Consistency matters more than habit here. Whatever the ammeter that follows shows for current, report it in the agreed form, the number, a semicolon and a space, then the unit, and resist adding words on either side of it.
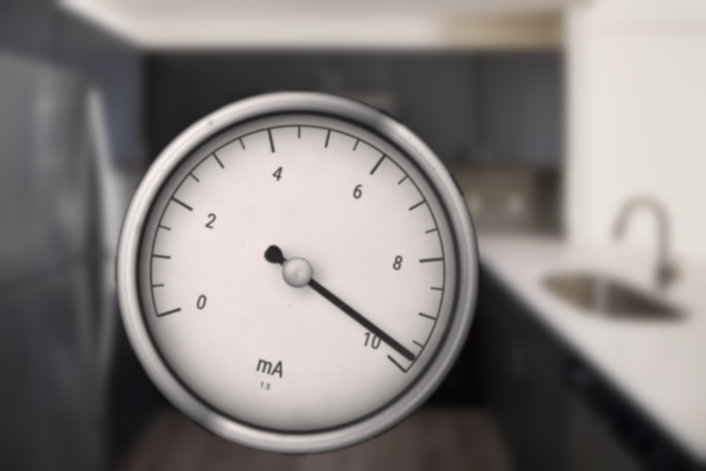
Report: 9.75; mA
